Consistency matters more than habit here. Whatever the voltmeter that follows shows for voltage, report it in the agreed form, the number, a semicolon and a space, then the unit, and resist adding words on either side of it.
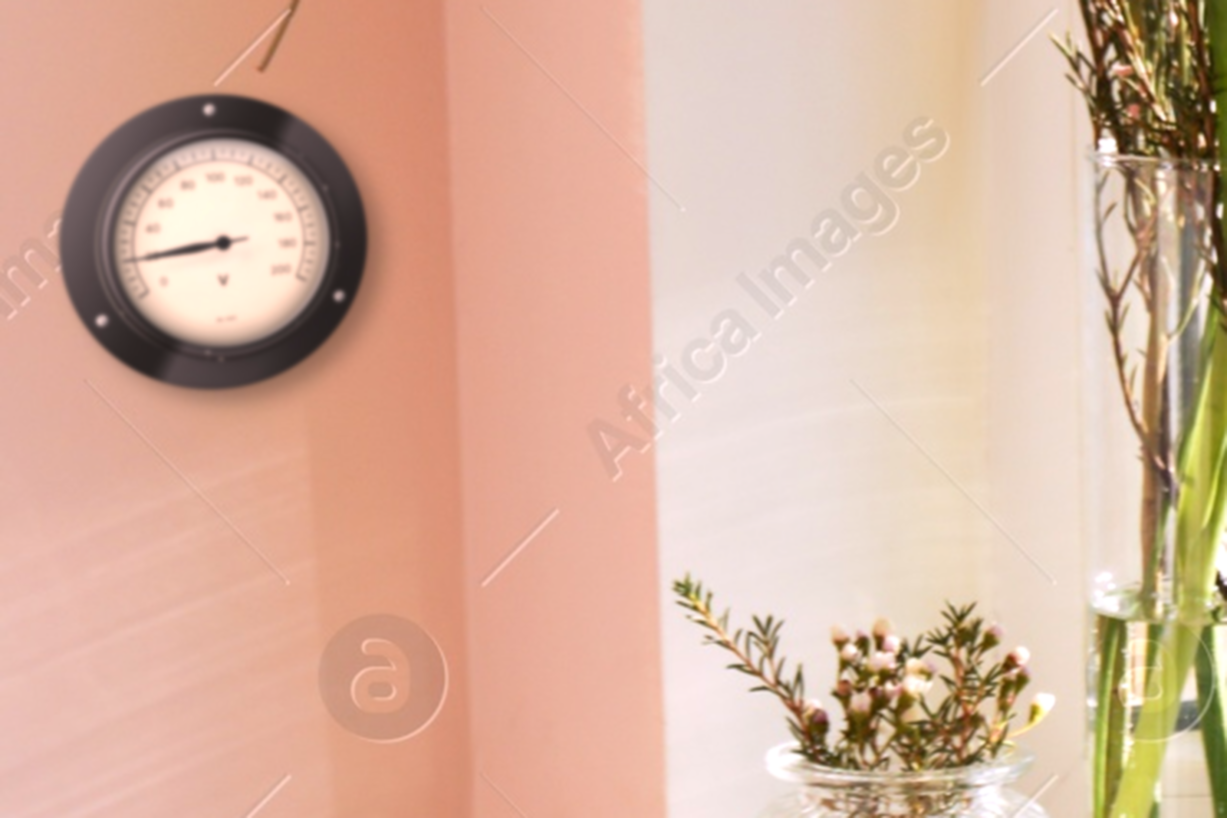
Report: 20; V
